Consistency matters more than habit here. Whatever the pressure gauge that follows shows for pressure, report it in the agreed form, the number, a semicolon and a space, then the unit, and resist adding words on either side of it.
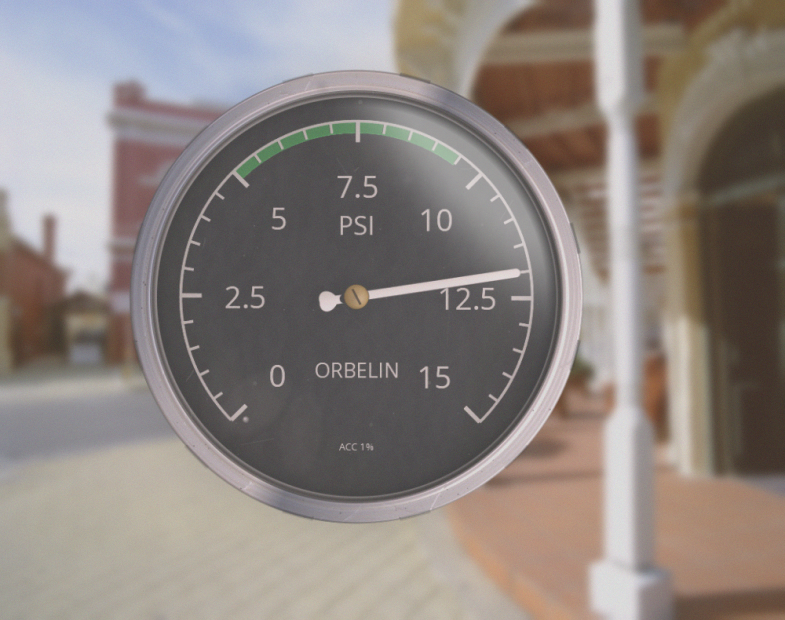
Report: 12; psi
